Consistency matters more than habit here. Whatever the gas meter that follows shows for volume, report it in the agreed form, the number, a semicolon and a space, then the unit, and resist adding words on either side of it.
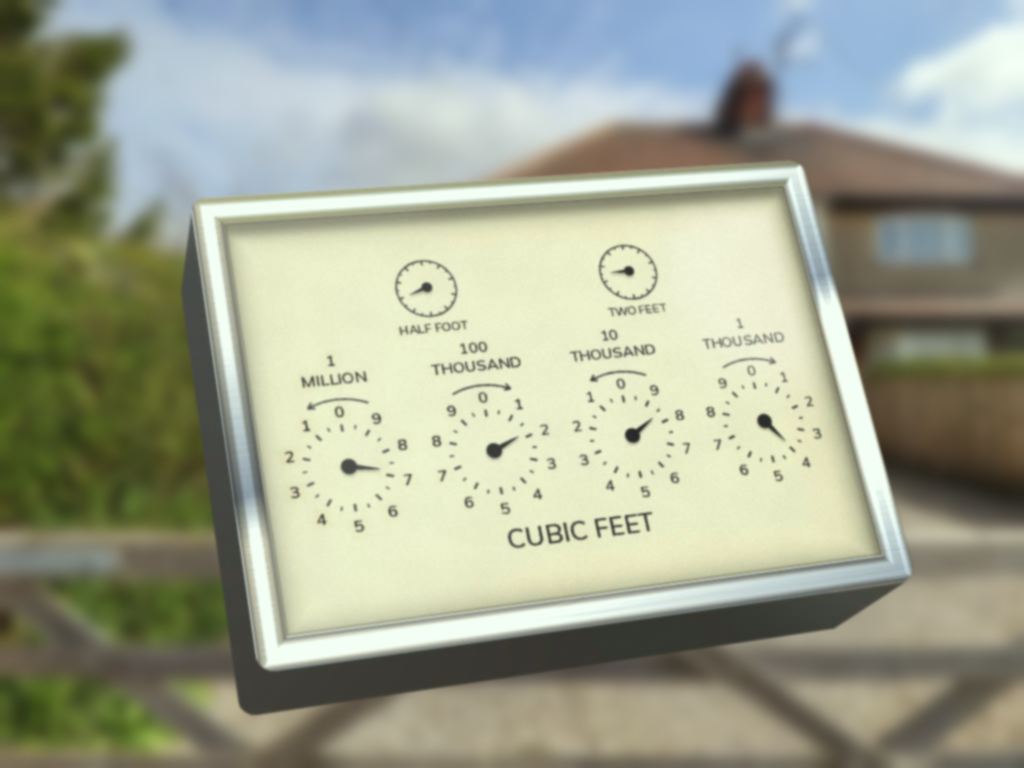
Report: 718400; ft³
